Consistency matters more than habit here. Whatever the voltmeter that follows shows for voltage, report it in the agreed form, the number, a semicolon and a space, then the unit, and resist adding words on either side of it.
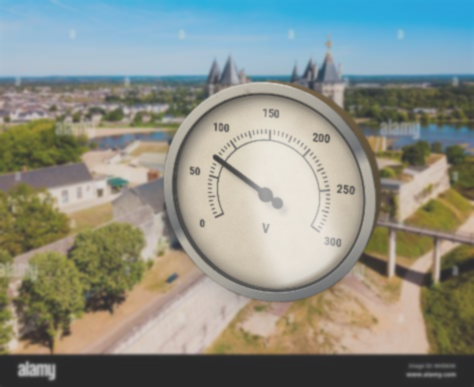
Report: 75; V
